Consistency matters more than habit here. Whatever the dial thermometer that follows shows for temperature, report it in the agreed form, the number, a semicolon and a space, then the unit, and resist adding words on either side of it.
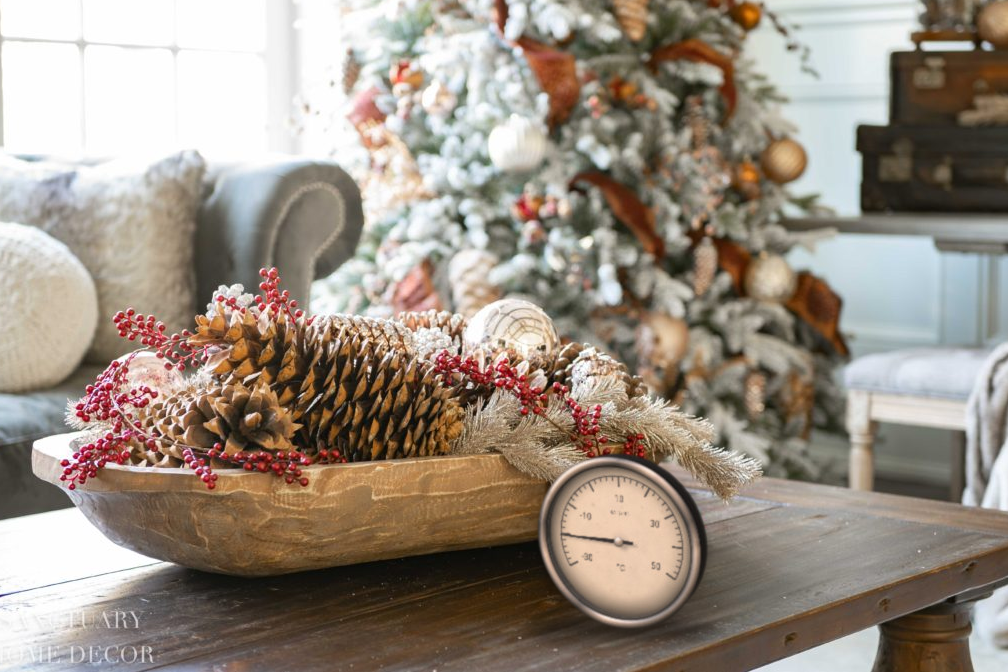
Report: -20; °C
